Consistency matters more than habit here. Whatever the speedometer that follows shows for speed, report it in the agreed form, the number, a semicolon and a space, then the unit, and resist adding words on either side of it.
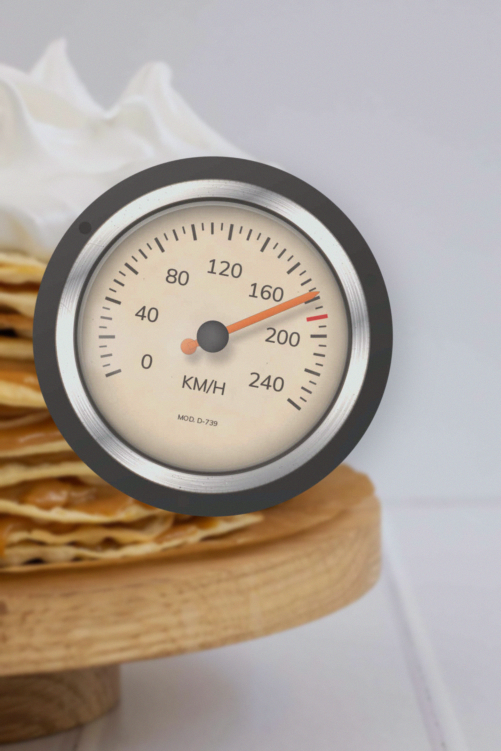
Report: 177.5; km/h
